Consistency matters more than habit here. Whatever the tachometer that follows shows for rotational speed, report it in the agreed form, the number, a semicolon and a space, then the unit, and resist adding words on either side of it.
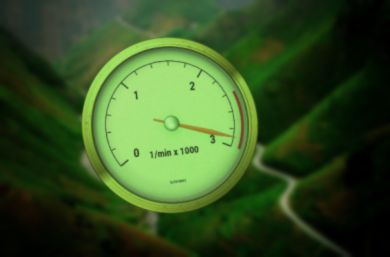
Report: 2900; rpm
